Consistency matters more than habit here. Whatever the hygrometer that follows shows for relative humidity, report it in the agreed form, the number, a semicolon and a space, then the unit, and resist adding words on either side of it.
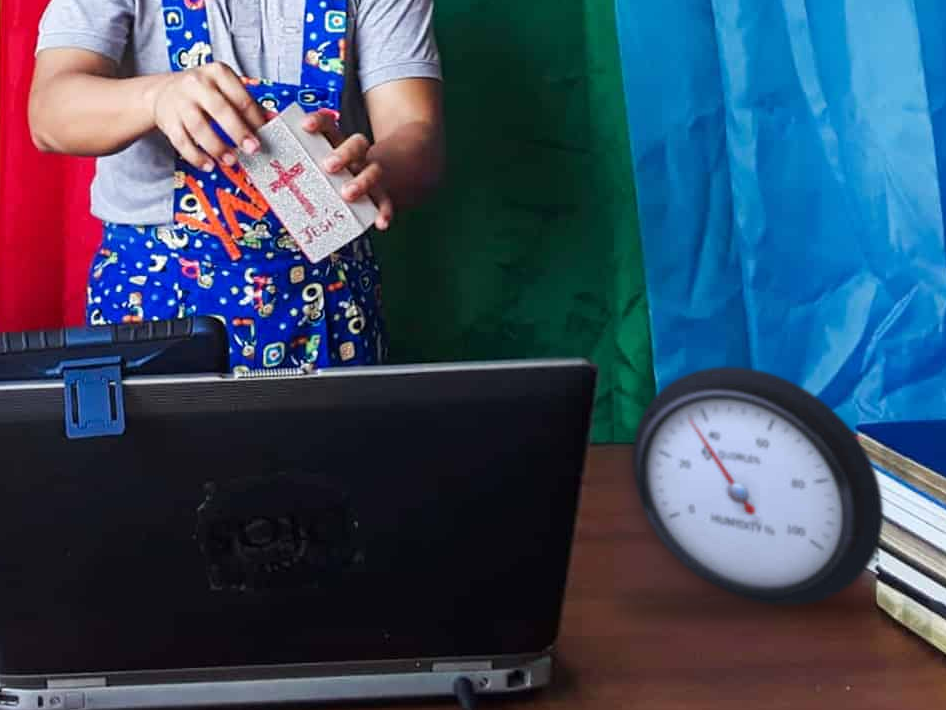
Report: 36; %
